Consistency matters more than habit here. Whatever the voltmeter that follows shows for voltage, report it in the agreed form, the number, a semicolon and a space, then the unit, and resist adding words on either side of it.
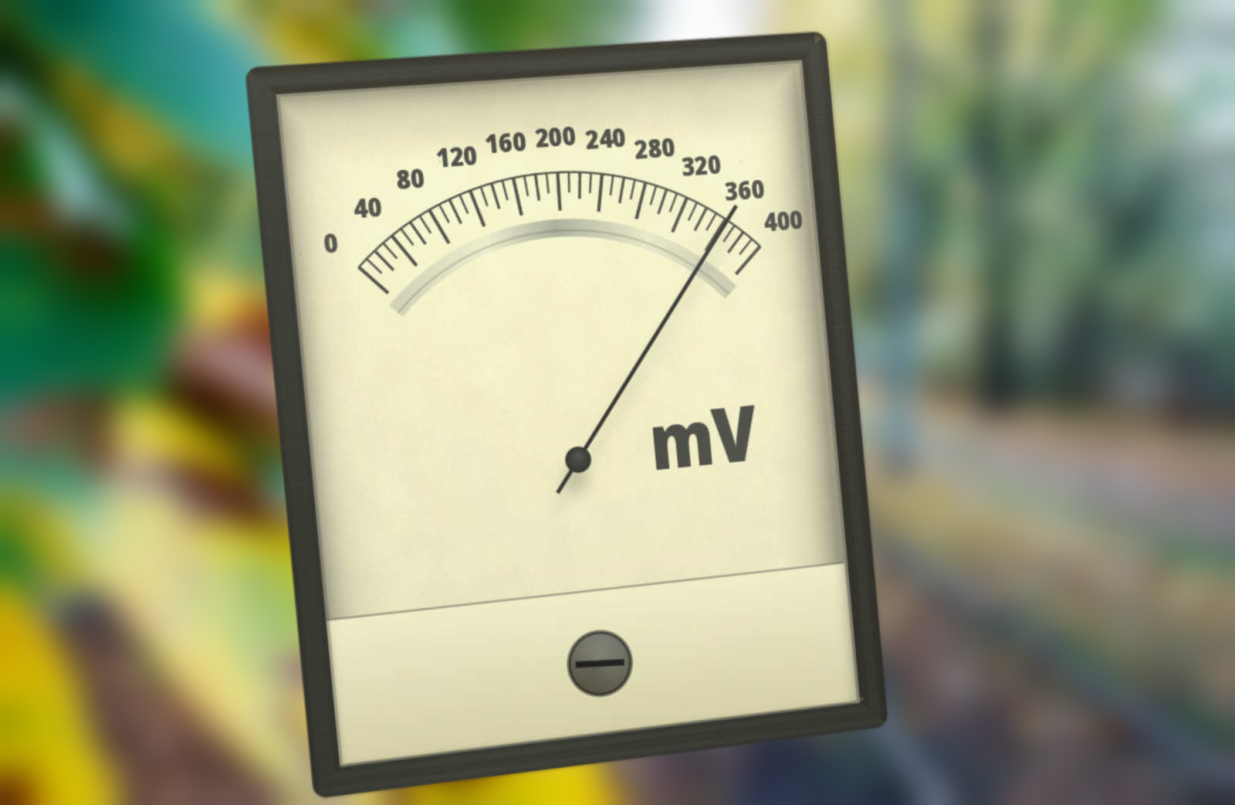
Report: 360; mV
